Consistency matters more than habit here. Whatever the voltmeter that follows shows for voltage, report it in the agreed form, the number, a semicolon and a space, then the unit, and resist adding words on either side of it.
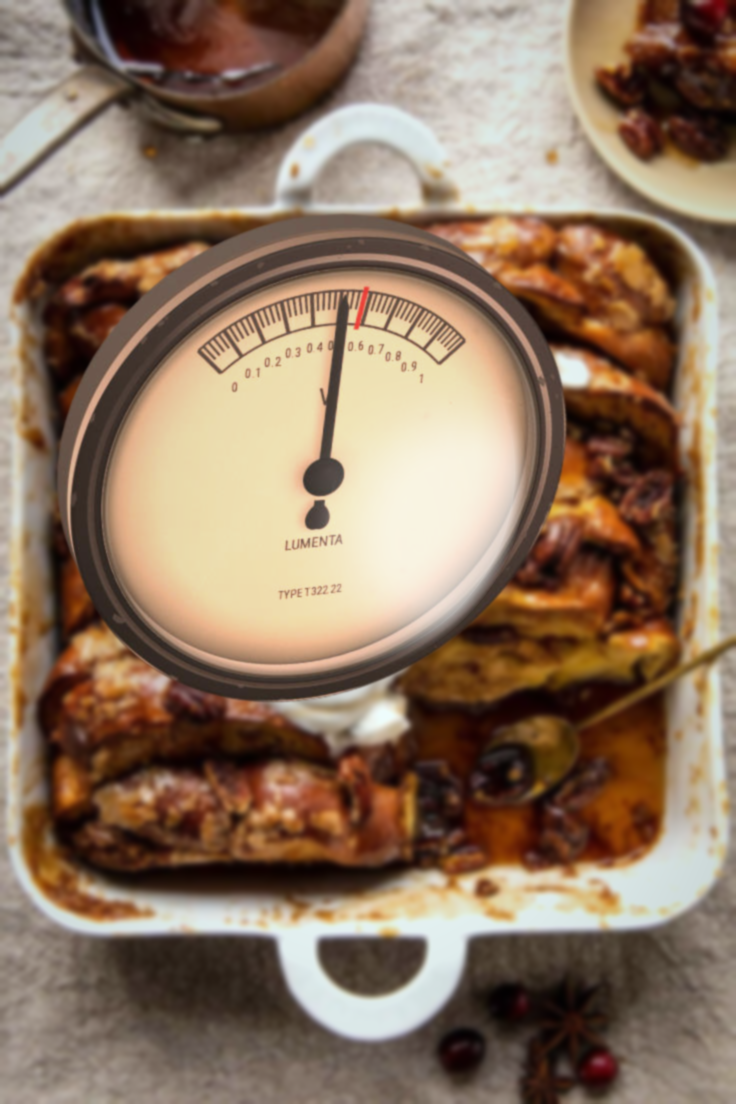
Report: 0.5; V
